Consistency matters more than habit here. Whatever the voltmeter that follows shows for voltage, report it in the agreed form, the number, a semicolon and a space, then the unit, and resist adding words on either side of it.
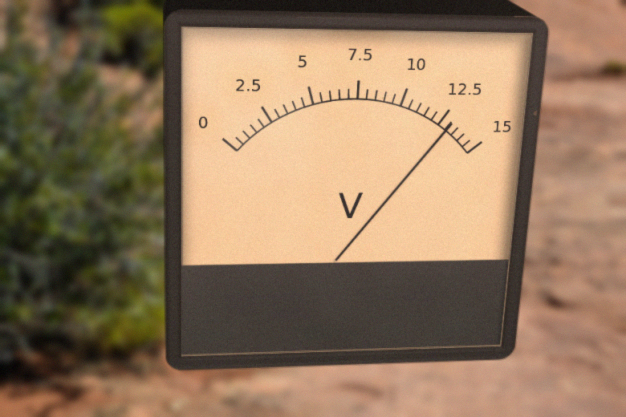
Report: 13; V
